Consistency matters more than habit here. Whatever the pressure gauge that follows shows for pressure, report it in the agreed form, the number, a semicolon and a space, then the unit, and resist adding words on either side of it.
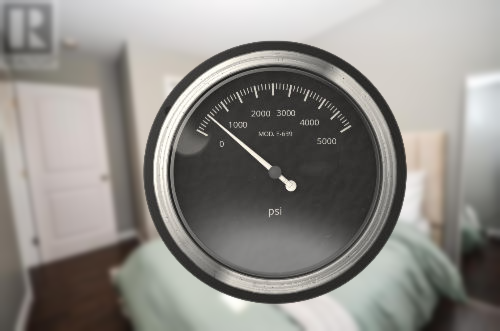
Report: 500; psi
